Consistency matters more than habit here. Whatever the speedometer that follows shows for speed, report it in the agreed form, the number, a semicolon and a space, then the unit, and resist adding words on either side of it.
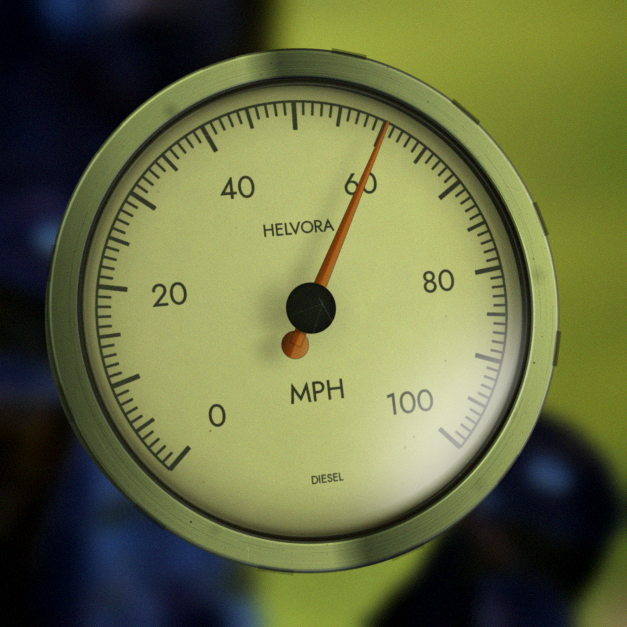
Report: 60; mph
